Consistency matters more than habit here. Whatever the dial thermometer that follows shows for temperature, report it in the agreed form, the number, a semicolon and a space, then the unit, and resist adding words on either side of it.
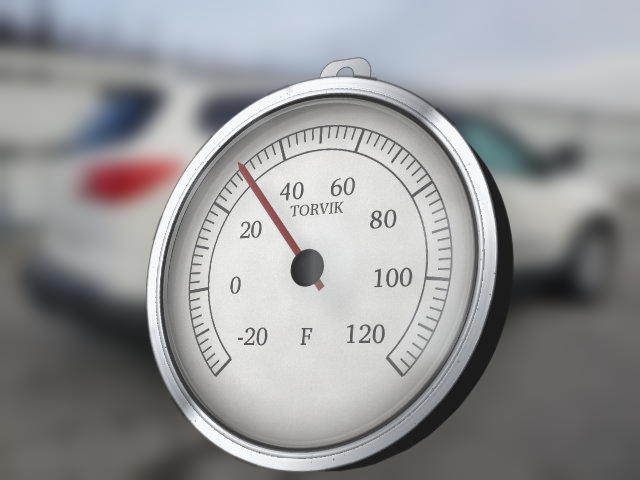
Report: 30; °F
